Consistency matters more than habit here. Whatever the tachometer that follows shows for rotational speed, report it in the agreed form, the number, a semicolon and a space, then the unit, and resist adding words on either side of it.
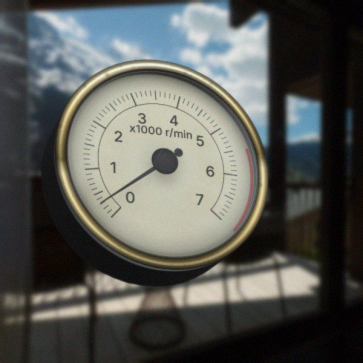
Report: 300; rpm
